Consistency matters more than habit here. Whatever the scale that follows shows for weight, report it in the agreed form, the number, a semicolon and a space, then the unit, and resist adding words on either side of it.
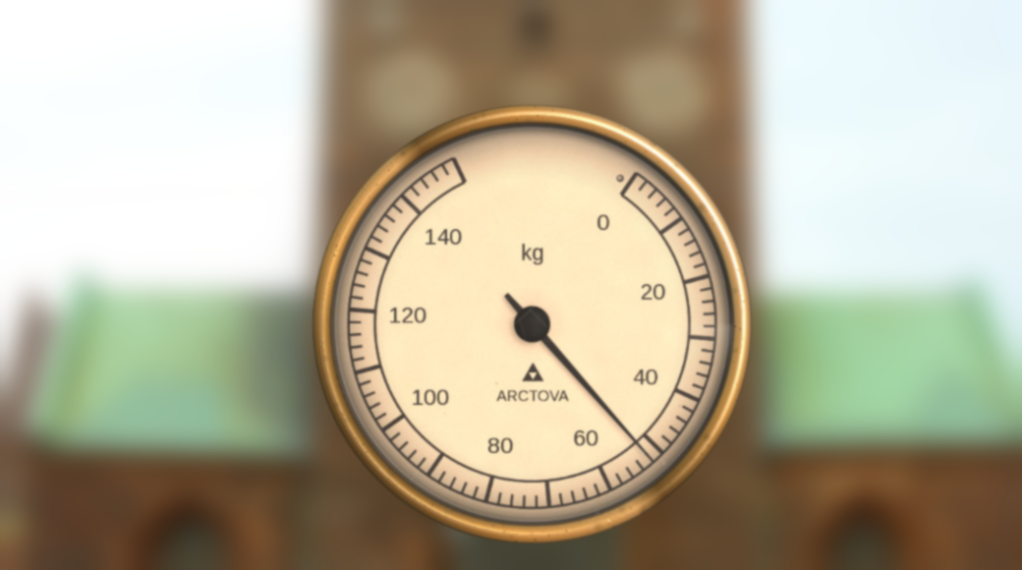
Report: 52; kg
